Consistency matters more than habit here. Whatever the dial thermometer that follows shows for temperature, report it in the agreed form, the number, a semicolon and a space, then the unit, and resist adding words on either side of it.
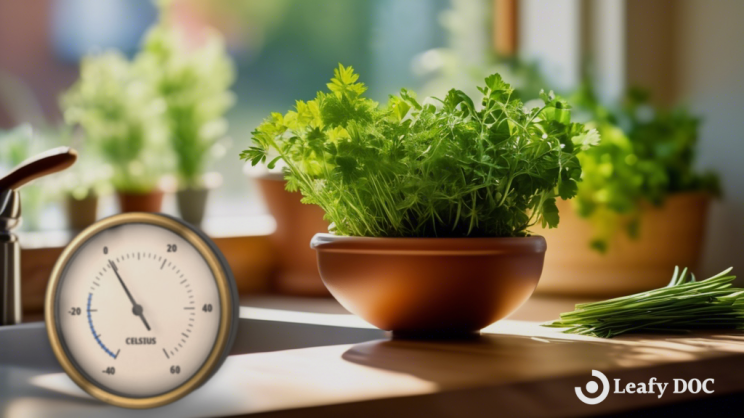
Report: 0; °C
